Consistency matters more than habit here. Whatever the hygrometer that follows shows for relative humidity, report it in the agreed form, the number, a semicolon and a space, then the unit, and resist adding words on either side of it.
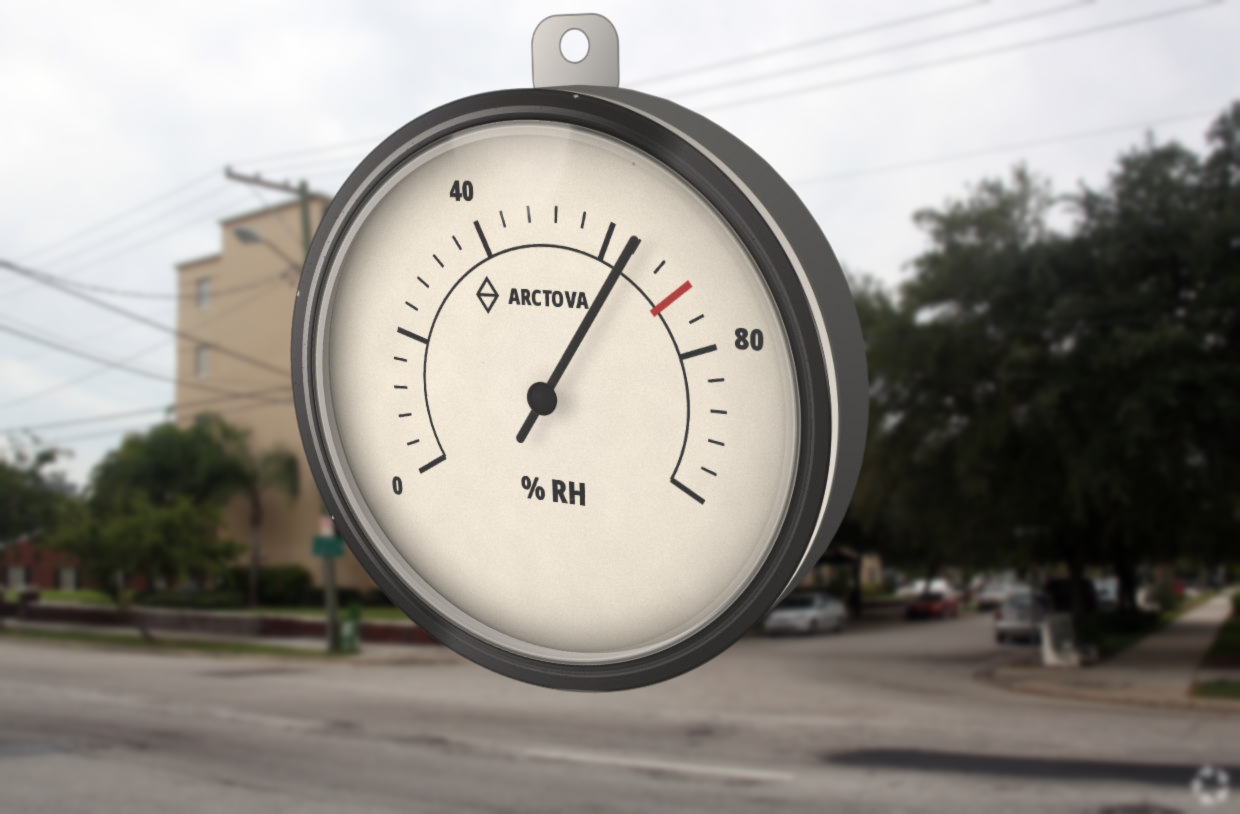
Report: 64; %
